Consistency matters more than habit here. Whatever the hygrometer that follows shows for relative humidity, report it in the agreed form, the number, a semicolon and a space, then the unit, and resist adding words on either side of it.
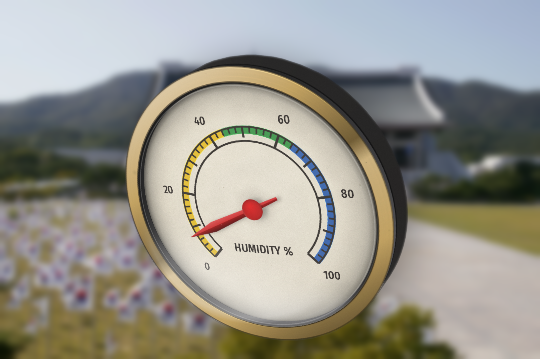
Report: 8; %
